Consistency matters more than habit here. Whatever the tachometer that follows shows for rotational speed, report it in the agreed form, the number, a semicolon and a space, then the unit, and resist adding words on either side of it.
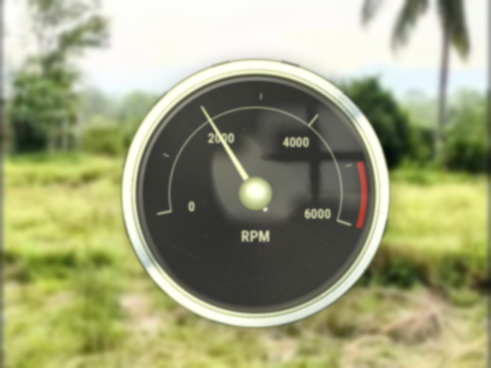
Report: 2000; rpm
